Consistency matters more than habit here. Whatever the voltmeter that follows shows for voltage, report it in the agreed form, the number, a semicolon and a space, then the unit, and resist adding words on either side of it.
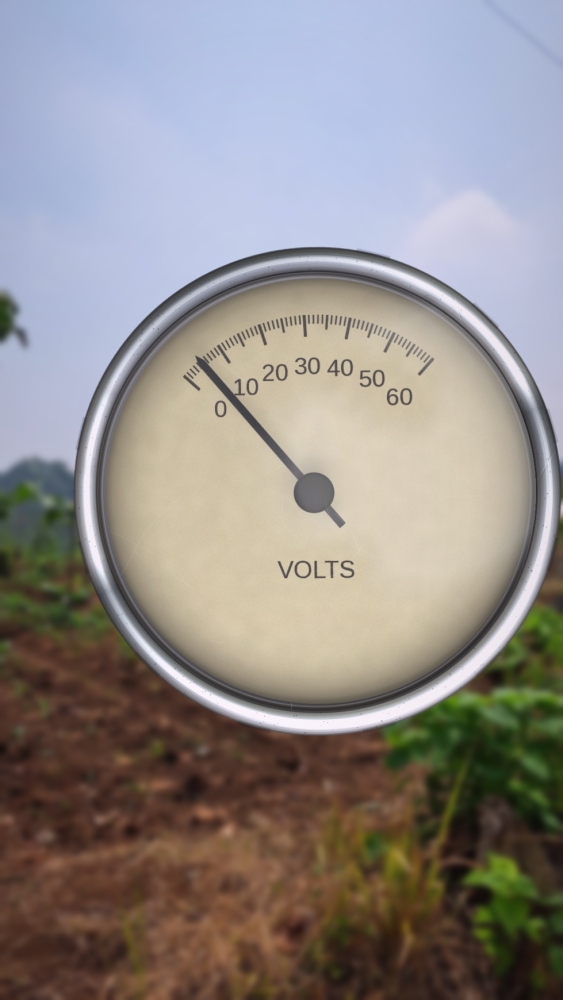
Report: 5; V
